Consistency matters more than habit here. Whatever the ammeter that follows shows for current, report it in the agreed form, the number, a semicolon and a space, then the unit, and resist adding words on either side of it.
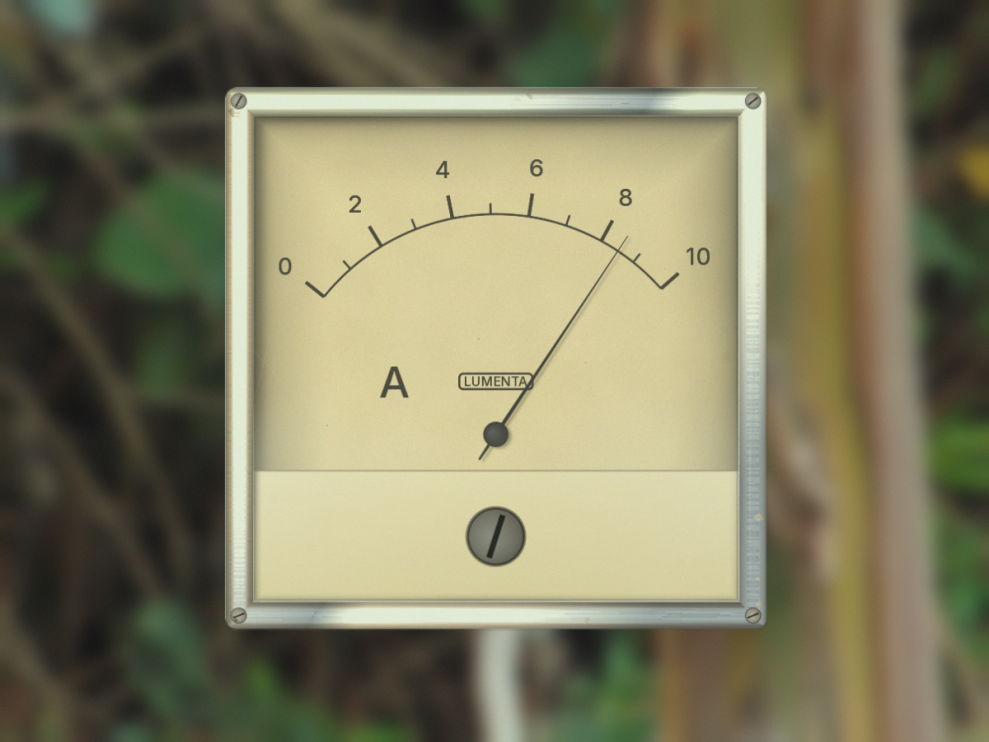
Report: 8.5; A
